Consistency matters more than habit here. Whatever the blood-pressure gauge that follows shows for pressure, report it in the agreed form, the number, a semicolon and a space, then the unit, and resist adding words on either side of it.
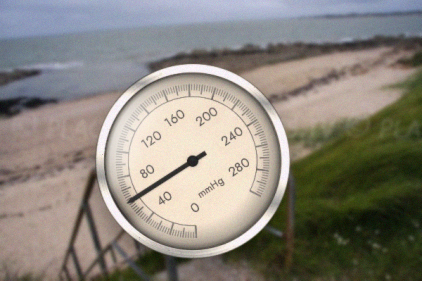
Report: 60; mmHg
